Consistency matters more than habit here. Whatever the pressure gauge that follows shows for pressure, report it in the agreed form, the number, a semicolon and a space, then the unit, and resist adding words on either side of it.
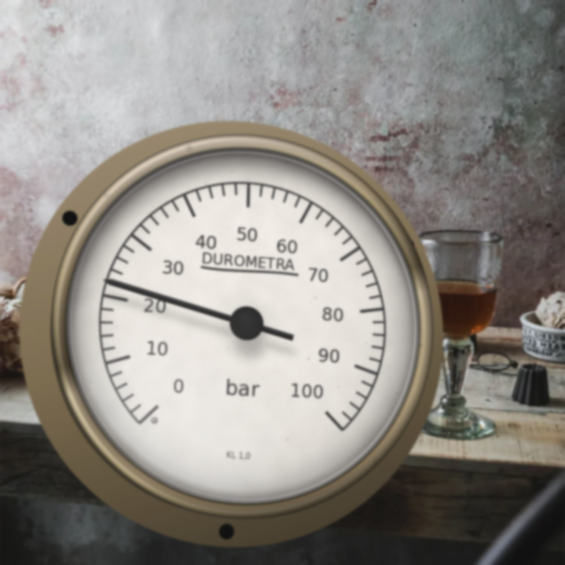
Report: 22; bar
